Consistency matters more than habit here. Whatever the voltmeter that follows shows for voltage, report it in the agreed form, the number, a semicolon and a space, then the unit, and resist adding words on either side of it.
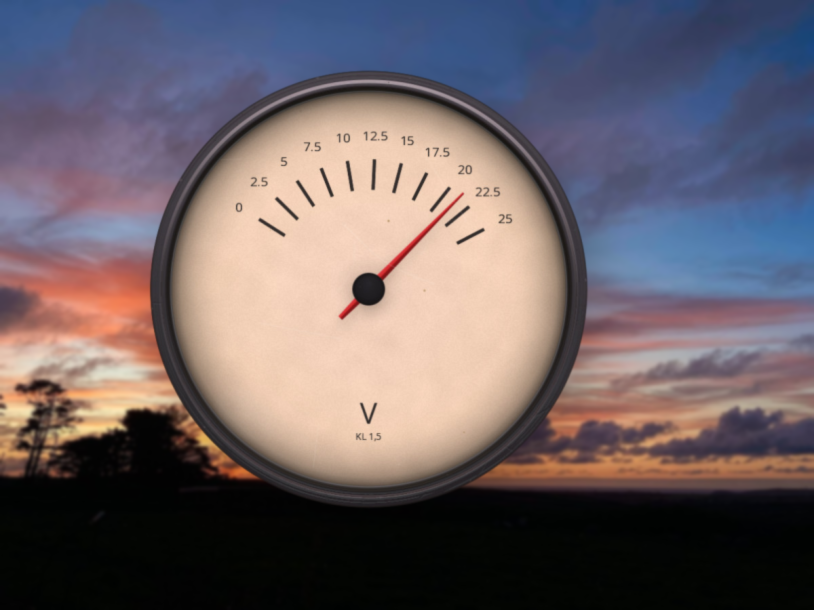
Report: 21.25; V
